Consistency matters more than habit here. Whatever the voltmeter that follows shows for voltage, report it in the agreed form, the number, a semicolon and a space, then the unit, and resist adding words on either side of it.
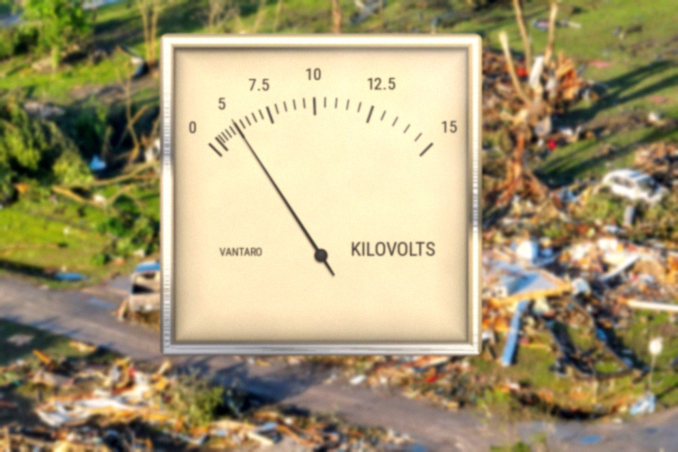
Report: 5; kV
